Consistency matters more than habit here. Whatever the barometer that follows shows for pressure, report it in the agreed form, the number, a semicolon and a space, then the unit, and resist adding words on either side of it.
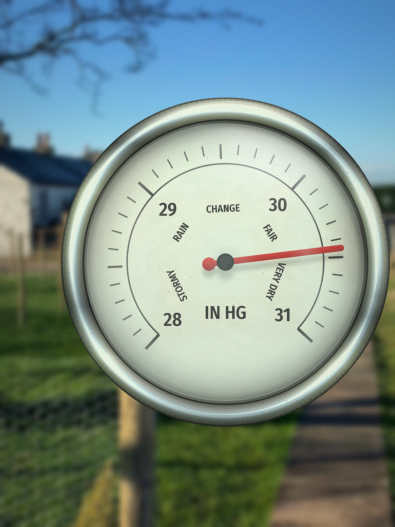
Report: 30.45; inHg
